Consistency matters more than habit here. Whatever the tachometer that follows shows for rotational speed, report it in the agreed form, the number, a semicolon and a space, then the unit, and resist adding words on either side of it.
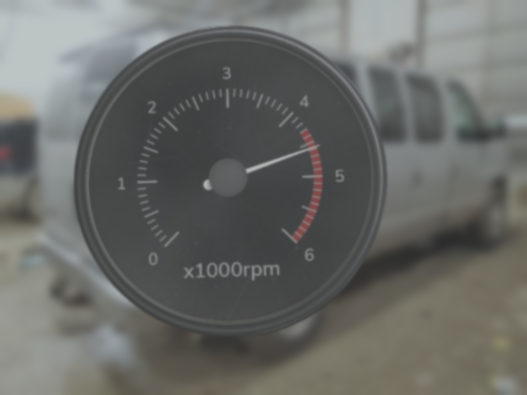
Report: 4600; rpm
